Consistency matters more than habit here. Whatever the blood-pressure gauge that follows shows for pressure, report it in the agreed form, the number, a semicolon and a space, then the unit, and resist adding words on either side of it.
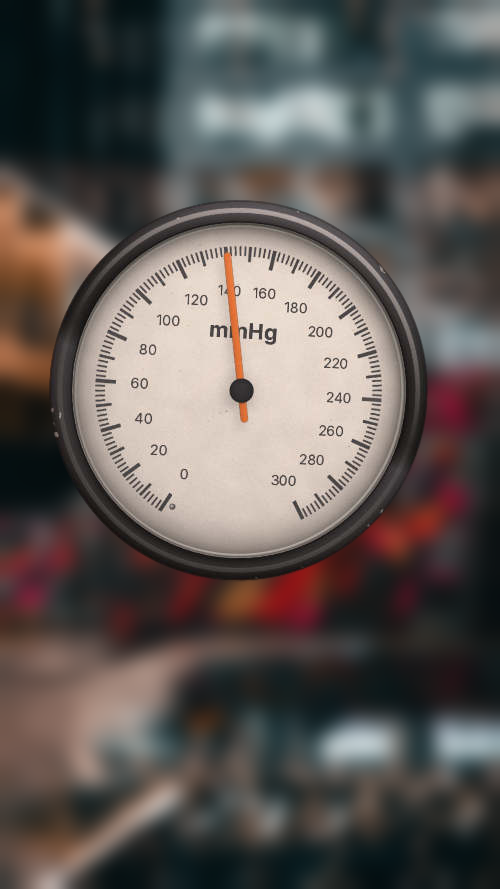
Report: 140; mmHg
